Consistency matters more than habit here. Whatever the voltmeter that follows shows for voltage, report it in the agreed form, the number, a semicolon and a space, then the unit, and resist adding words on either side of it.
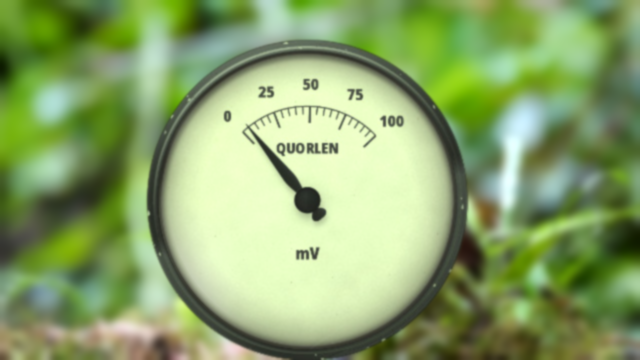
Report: 5; mV
